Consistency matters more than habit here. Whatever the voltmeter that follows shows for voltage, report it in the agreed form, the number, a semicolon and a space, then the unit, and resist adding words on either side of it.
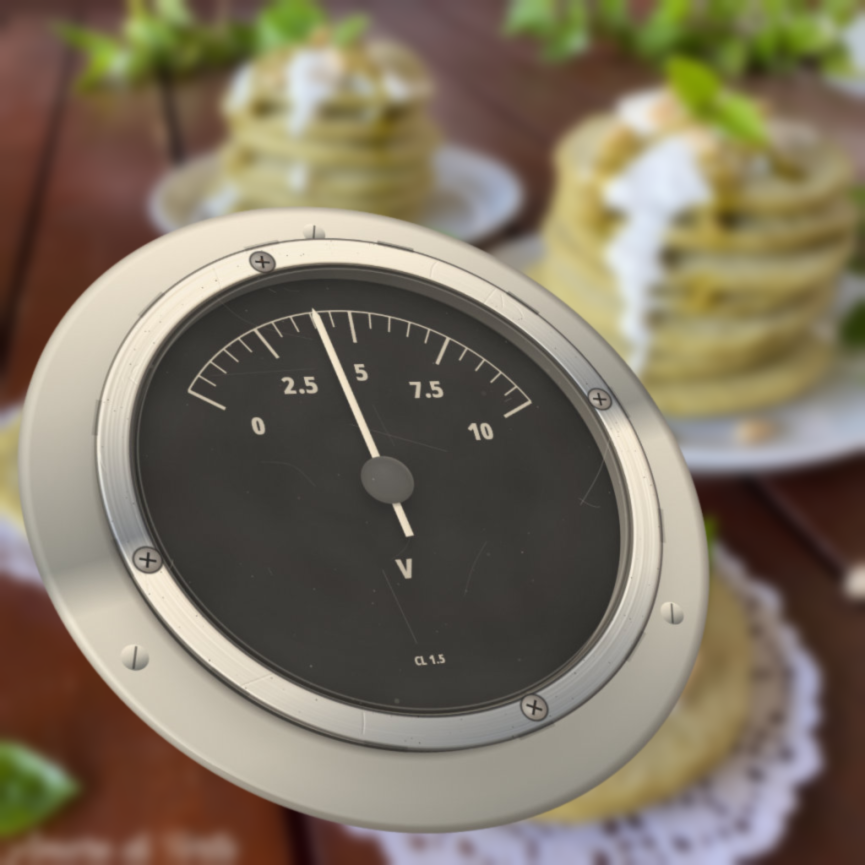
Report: 4; V
